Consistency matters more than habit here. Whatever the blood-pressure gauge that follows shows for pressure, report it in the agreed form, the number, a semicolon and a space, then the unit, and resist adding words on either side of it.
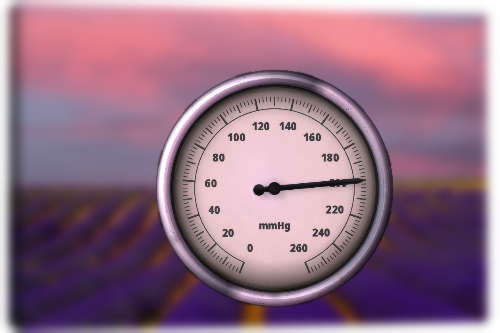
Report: 200; mmHg
